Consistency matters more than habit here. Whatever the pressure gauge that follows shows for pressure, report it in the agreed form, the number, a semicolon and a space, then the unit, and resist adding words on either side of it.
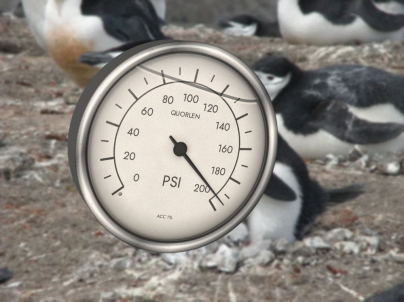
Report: 195; psi
